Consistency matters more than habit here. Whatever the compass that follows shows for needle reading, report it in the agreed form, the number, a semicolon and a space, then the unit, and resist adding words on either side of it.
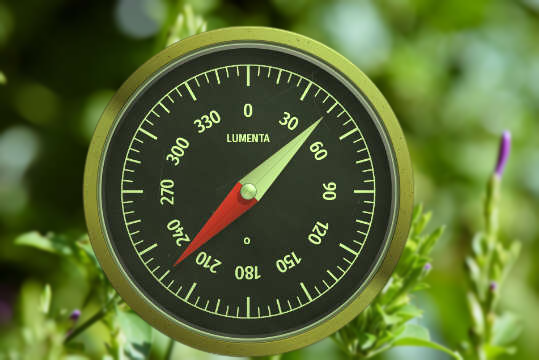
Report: 225; °
